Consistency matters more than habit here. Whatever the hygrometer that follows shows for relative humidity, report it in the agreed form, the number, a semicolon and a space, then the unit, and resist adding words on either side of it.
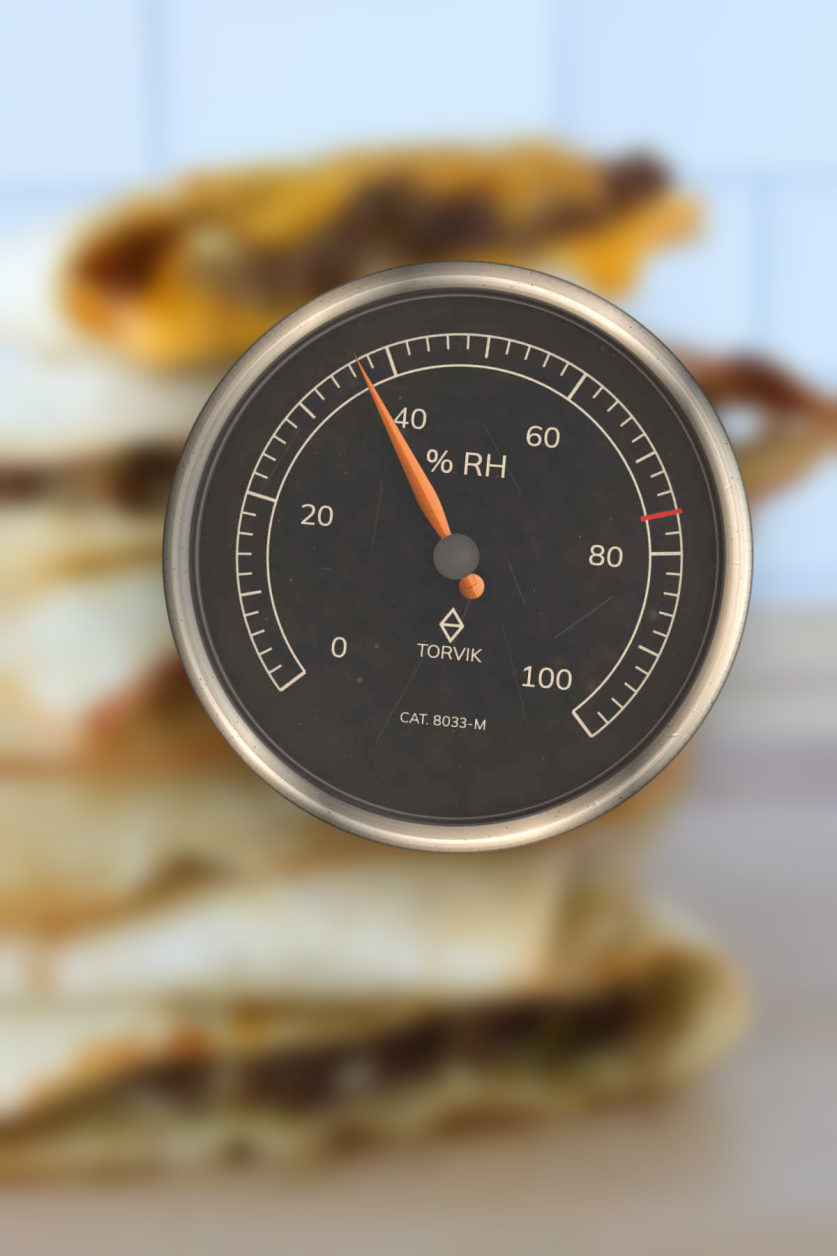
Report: 37; %
